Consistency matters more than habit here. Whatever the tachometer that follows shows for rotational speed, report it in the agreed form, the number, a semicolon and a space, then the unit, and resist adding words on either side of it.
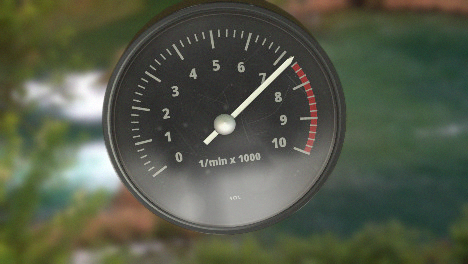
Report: 7200; rpm
